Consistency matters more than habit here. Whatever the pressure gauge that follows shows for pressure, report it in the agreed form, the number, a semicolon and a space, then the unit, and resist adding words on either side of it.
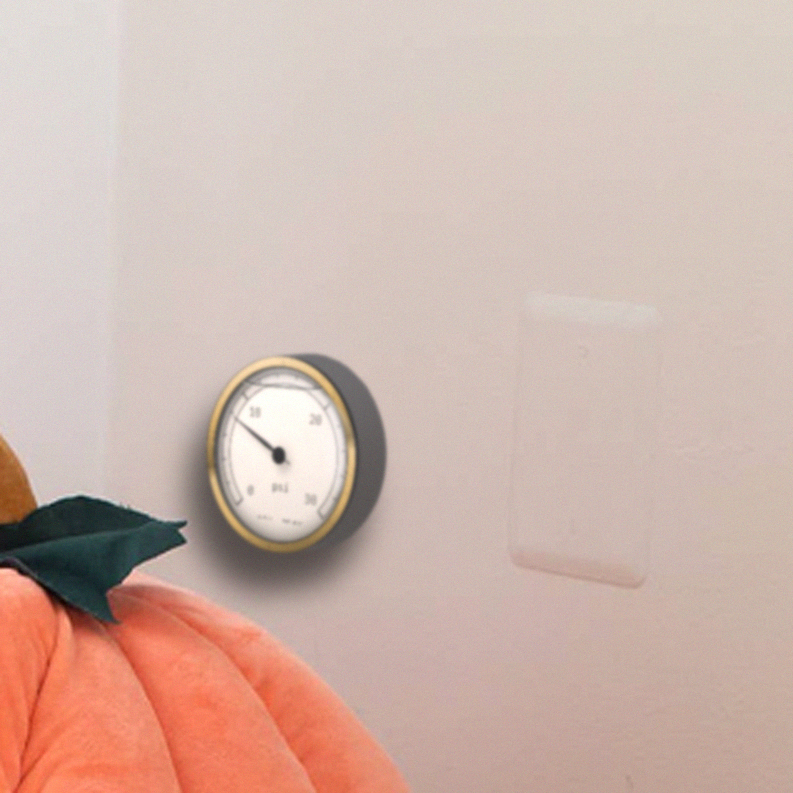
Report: 8; psi
